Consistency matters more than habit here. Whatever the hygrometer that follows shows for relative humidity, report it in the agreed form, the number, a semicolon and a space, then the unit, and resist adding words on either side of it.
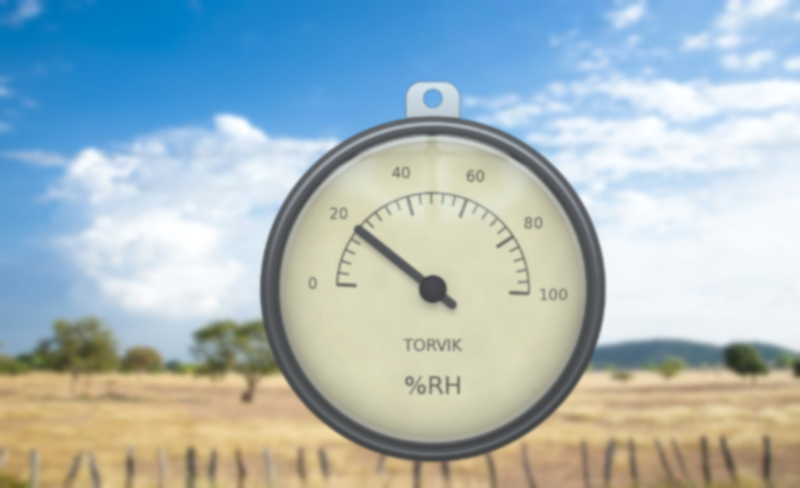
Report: 20; %
